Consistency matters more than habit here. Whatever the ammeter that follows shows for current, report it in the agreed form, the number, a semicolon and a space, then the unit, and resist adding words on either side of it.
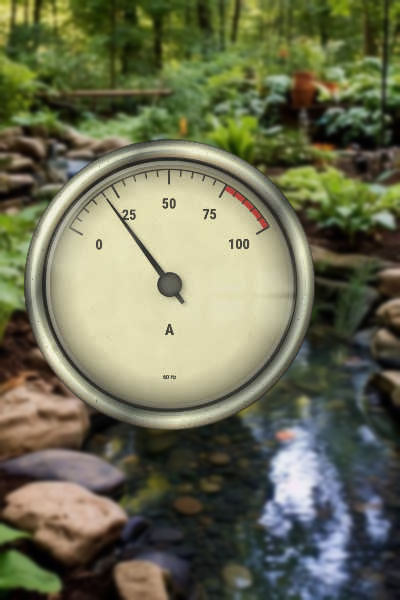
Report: 20; A
